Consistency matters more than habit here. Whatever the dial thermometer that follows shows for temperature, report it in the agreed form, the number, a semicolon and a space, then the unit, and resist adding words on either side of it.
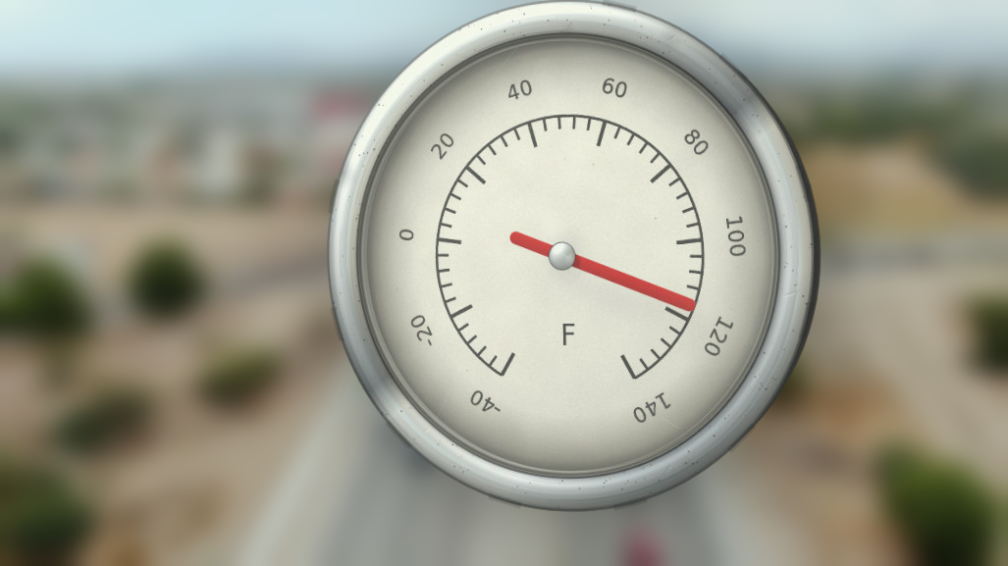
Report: 116; °F
